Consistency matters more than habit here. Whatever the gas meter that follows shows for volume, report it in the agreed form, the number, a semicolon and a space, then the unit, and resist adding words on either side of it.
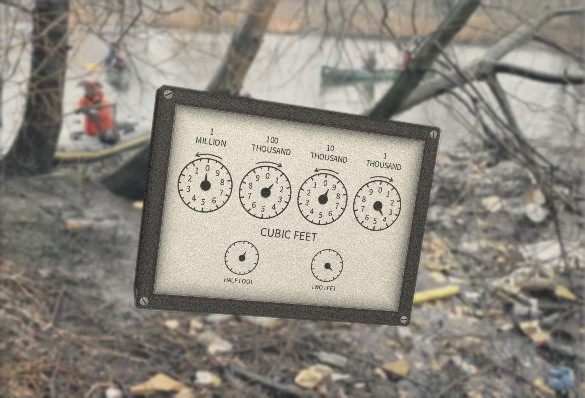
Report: 9400; ft³
